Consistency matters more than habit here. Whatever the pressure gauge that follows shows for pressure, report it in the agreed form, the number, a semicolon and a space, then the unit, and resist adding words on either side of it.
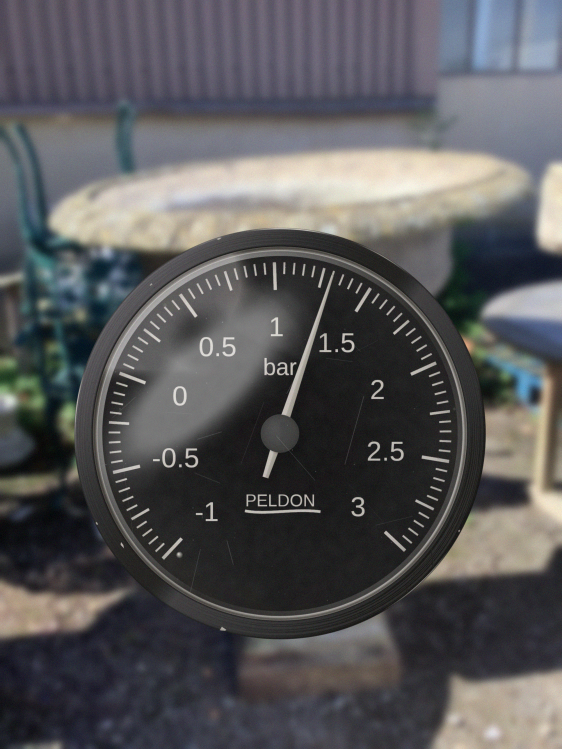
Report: 1.3; bar
